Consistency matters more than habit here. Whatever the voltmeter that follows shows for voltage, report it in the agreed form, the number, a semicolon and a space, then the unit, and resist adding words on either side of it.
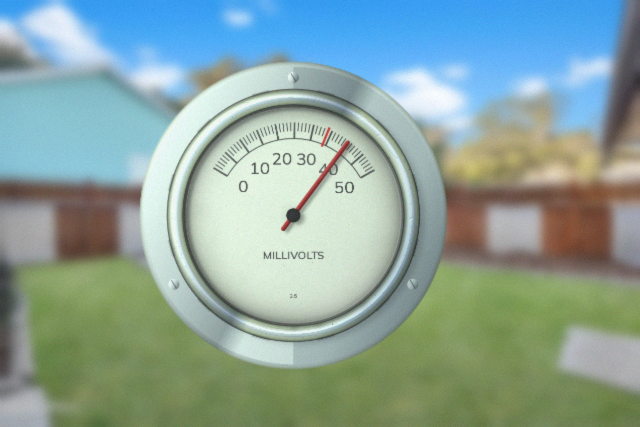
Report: 40; mV
